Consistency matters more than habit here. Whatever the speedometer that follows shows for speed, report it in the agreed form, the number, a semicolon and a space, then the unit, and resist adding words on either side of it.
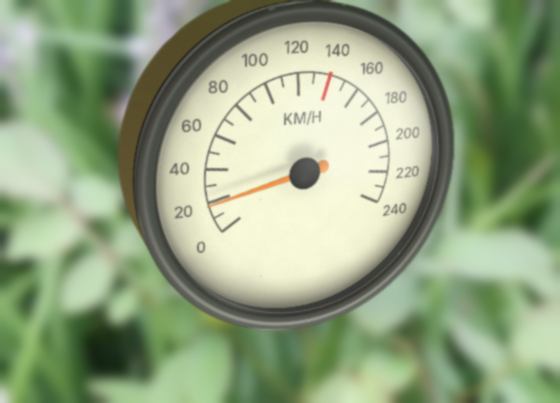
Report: 20; km/h
